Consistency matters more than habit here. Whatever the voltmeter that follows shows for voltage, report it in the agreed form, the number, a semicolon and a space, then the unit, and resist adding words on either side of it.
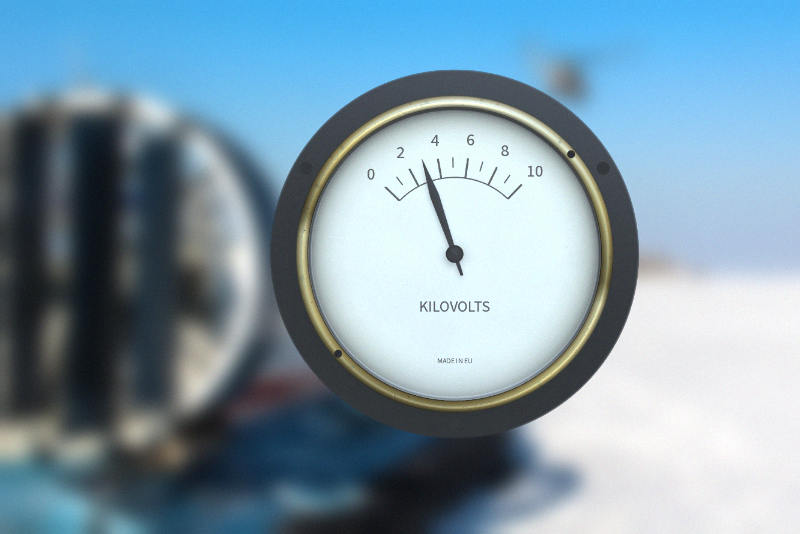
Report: 3; kV
